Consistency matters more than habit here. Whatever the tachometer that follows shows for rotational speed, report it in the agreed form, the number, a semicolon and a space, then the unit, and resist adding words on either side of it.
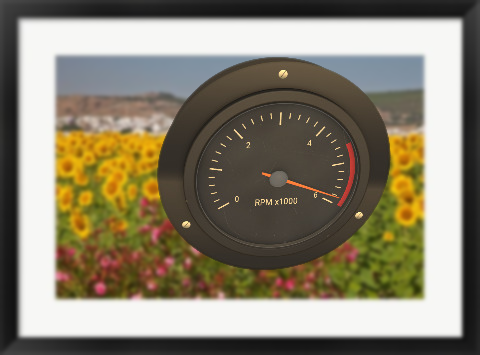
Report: 5800; rpm
